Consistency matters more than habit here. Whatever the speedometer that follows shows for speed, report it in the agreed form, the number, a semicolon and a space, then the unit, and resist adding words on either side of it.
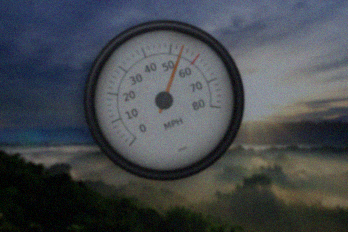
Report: 54; mph
